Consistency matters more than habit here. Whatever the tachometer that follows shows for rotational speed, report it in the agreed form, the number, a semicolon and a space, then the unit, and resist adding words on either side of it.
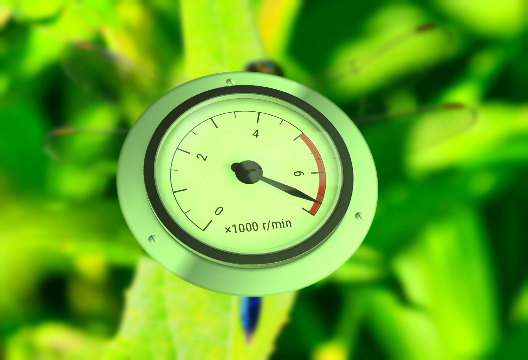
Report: 6750; rpm
